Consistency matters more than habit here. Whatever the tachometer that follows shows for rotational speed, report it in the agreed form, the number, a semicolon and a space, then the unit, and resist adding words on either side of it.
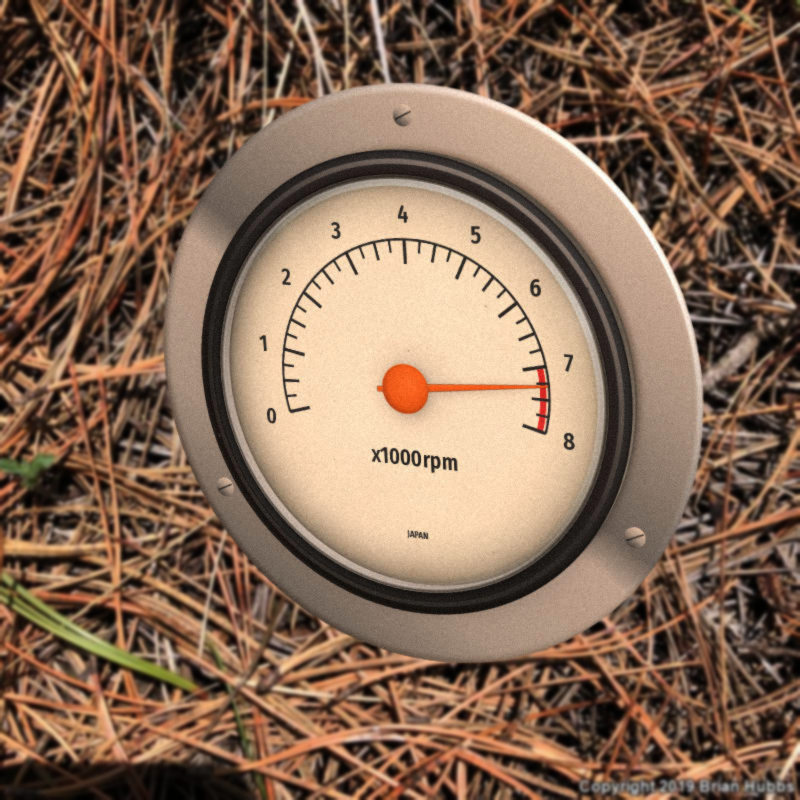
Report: 7250; rpm
